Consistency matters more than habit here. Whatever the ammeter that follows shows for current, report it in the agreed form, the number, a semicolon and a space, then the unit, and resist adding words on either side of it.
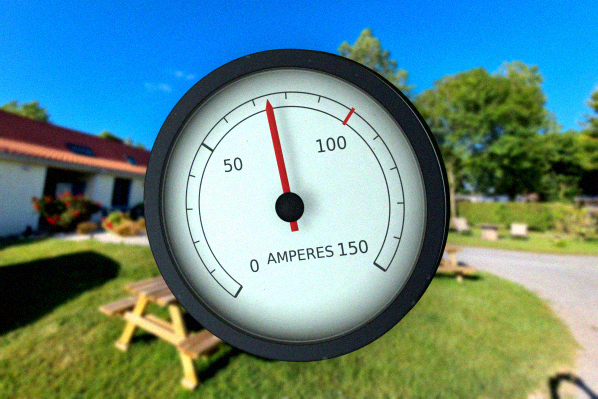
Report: 75; A
